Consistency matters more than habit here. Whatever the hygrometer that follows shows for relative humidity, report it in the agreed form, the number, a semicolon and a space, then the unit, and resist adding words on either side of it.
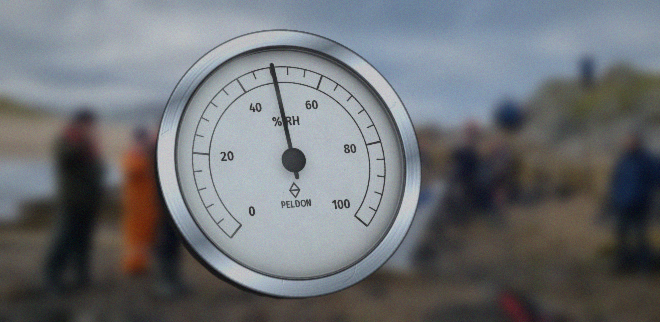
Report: 48; %
